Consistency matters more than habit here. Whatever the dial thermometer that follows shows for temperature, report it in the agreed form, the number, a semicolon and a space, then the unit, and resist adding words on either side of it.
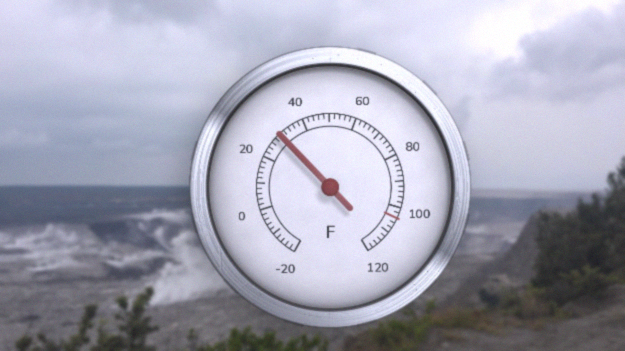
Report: 30; °F
